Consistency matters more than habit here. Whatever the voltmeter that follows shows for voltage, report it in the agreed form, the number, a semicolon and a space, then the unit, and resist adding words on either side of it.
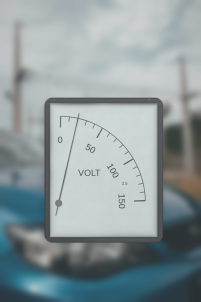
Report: 20; V
